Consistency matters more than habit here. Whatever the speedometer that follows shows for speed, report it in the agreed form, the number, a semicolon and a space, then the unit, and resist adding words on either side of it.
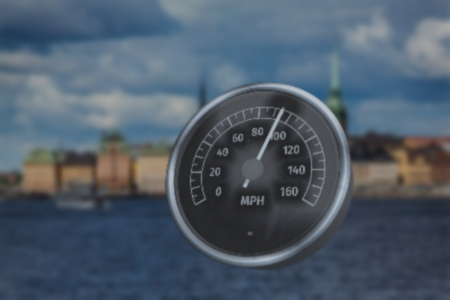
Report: 95; mph
